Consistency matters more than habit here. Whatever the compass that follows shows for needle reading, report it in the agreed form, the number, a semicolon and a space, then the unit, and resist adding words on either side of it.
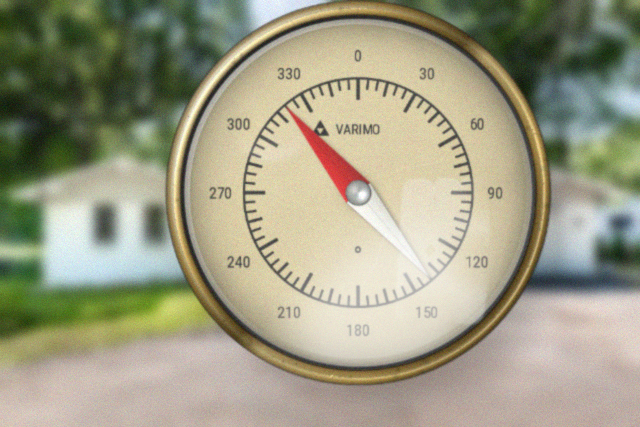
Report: 320; °
